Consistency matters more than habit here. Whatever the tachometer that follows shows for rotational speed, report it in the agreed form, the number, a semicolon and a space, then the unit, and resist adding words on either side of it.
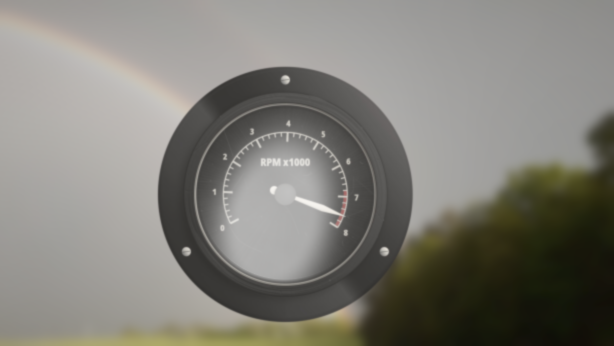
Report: 7600; rpm
